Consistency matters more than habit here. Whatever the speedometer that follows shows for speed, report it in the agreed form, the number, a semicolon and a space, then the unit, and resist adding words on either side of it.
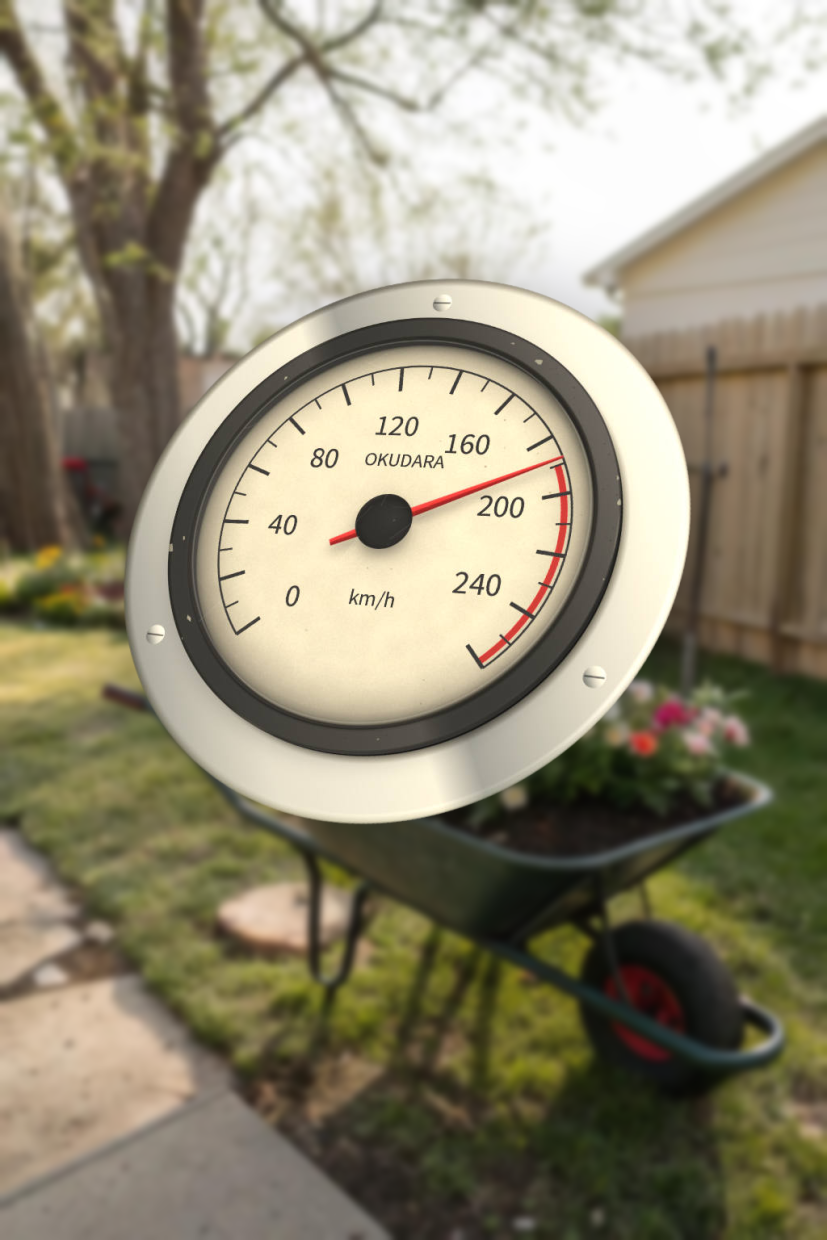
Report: 190; km/h
